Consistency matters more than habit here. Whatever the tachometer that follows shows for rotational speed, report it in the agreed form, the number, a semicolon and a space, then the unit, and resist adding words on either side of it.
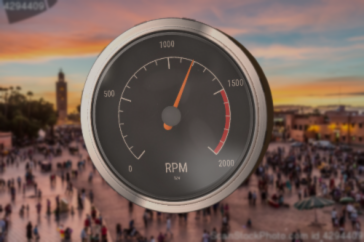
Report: 1200; rpm
